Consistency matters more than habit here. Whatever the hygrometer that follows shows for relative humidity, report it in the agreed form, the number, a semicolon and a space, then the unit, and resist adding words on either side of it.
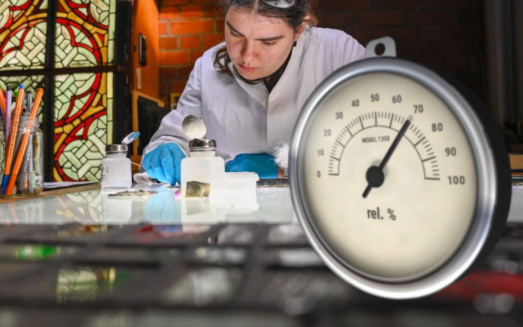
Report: 70; %
